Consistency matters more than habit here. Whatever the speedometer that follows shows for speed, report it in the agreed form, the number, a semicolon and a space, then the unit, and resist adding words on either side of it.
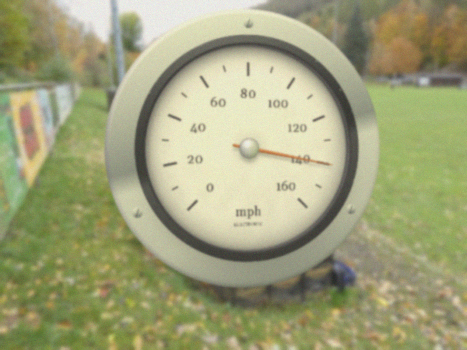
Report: 140; mph
